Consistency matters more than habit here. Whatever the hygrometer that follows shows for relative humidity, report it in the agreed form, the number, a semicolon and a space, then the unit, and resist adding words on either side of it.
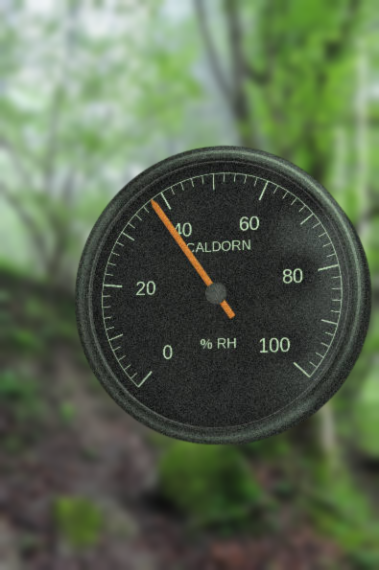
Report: 38; %
